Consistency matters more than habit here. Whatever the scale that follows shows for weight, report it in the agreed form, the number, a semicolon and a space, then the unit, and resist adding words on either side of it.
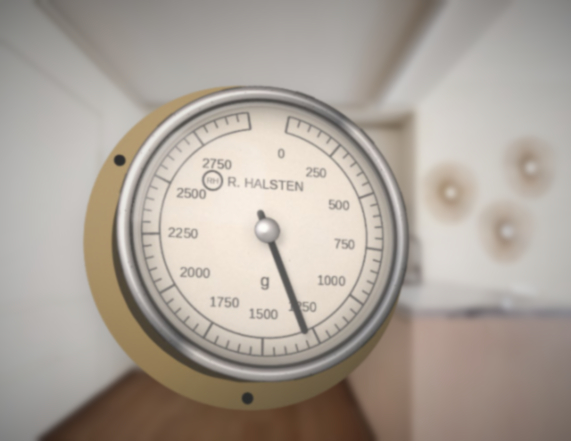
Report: 1300; g
